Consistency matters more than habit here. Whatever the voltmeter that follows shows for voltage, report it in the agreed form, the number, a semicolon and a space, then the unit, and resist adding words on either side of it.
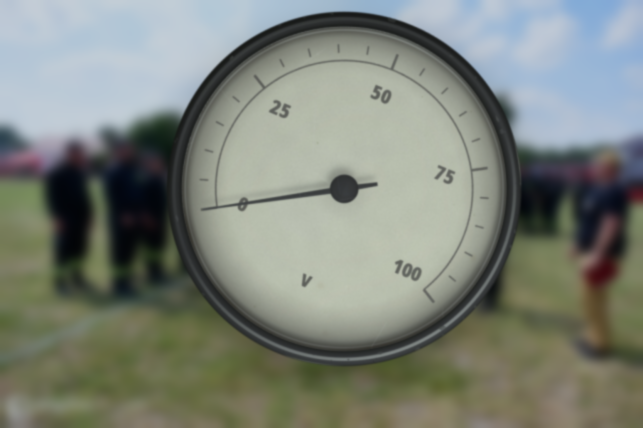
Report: 0; V
